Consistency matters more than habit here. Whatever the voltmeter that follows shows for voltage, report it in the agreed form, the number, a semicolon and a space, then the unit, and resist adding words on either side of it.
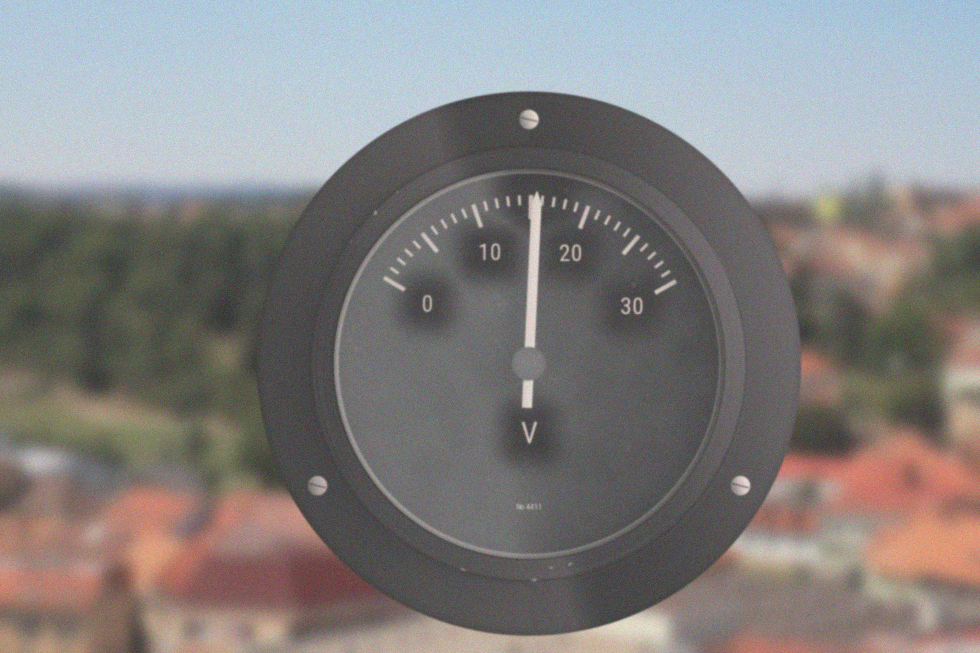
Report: 15.5; V
